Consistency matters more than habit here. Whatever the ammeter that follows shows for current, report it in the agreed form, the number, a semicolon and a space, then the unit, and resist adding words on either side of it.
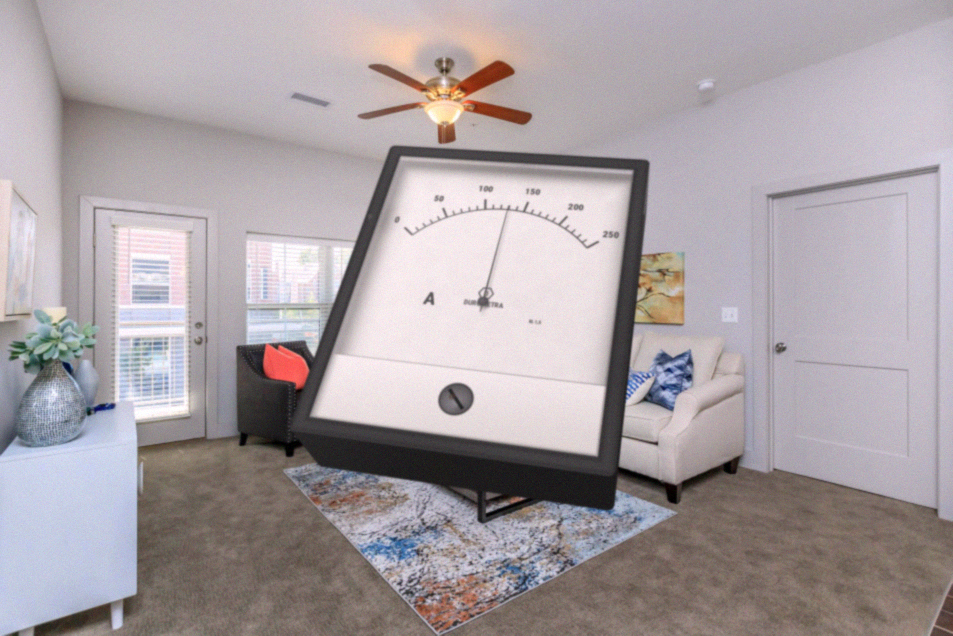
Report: 130; A
